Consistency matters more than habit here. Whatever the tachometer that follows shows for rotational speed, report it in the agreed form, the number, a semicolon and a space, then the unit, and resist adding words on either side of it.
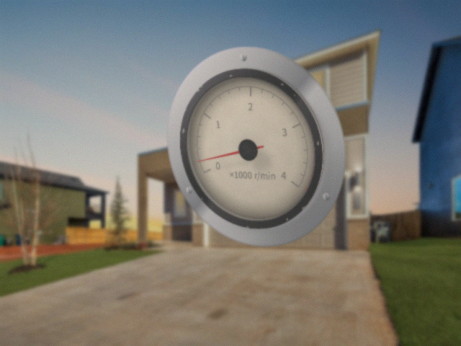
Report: 200; rpm
